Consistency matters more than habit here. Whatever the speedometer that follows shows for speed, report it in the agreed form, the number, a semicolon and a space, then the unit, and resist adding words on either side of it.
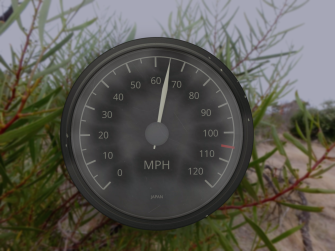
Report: 65; mph
